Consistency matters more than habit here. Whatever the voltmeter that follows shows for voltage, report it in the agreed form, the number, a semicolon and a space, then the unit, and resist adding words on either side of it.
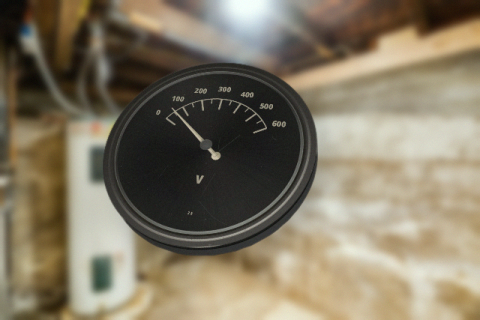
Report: 50; V
